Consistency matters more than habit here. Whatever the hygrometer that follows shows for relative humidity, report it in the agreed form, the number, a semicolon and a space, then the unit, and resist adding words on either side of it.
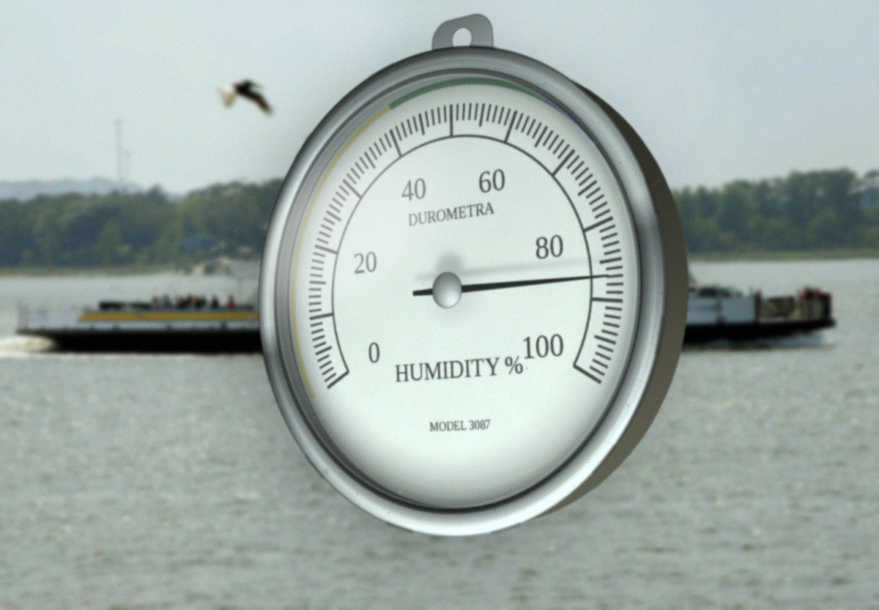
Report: 87; %
